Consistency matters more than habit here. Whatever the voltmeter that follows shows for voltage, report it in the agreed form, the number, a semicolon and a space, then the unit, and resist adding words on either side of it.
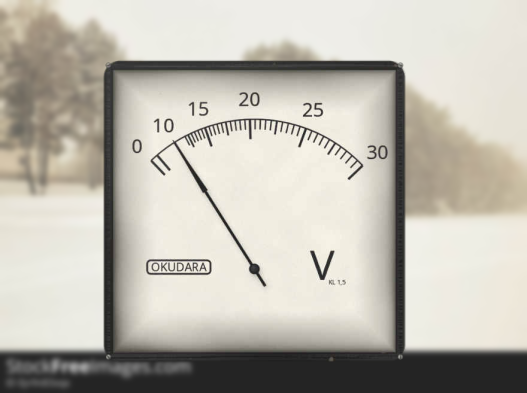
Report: 10; V
